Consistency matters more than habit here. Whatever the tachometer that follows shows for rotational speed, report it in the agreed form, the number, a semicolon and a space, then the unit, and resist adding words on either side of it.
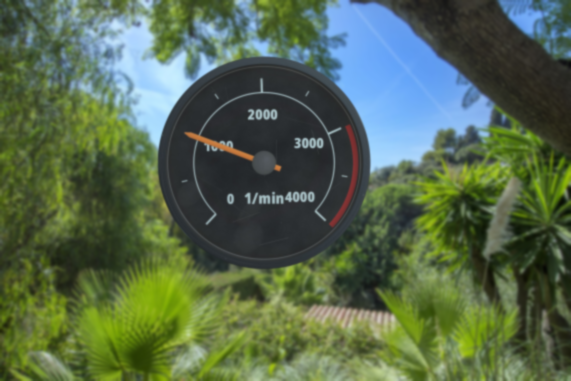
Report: 1000; rpm
